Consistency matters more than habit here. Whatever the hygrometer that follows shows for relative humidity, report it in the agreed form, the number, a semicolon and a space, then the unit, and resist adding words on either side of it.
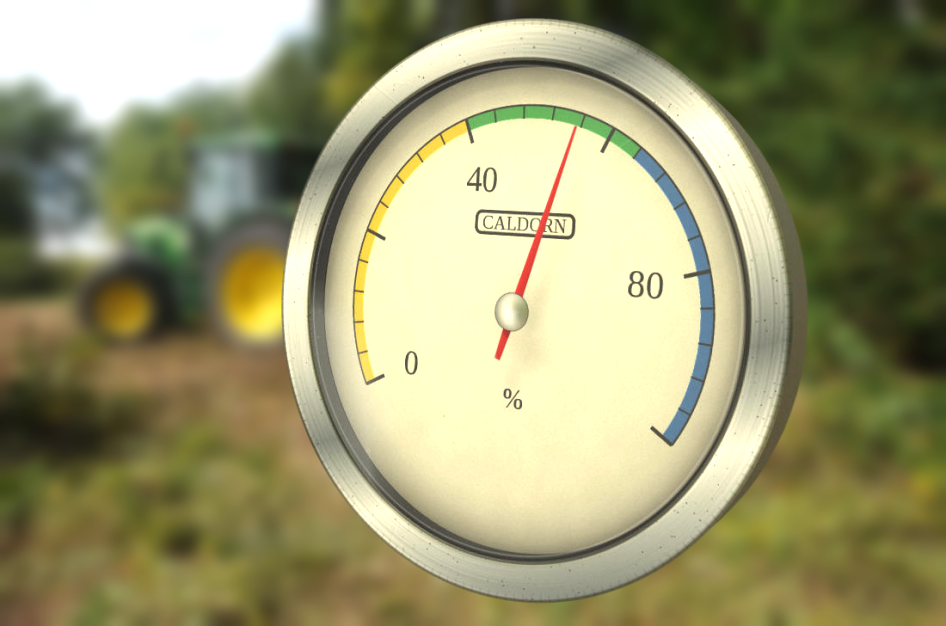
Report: 56; %
